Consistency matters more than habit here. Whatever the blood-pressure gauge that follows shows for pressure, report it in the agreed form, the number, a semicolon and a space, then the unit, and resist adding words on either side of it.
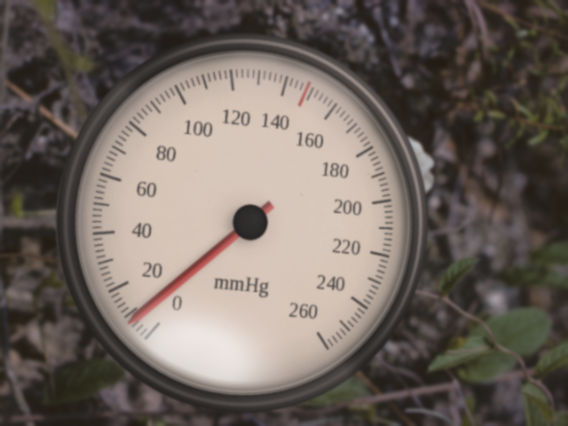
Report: 8; mmHg
